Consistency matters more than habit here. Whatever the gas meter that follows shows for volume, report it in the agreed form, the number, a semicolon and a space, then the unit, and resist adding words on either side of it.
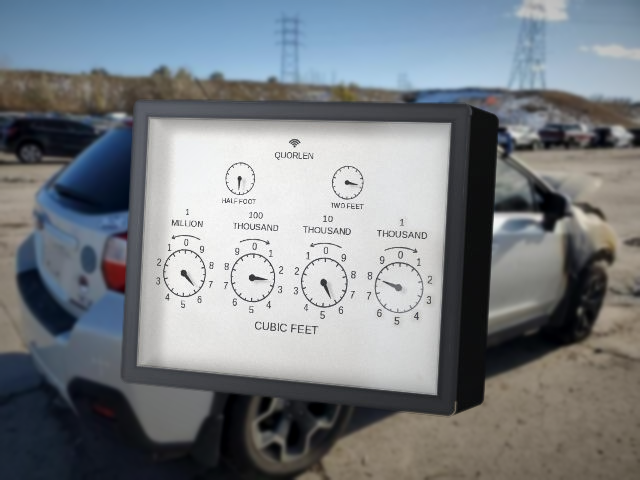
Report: 625800; ft³
